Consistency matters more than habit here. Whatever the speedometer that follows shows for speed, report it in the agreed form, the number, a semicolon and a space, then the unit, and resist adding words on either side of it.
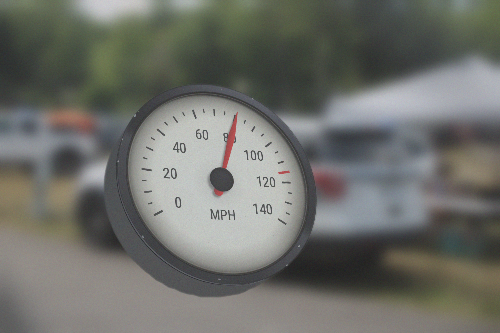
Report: 80; mph
